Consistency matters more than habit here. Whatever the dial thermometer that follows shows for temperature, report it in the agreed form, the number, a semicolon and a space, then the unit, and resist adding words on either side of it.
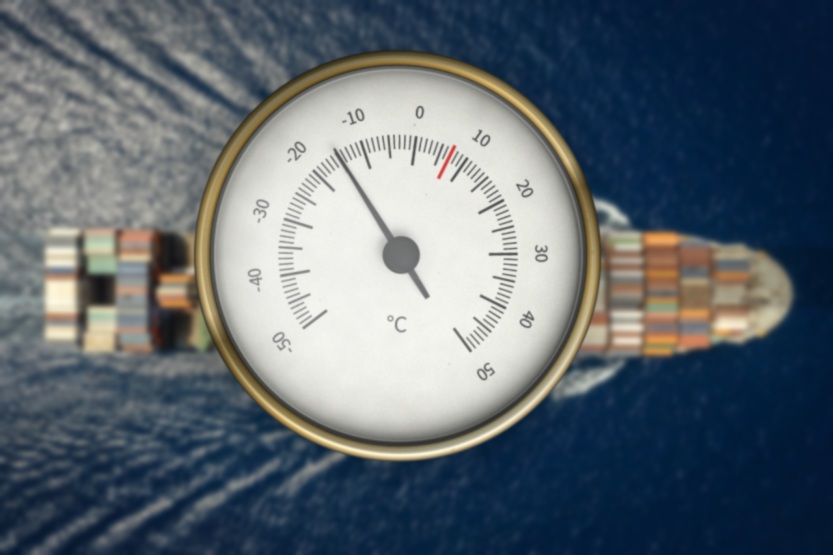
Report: -15; °C
